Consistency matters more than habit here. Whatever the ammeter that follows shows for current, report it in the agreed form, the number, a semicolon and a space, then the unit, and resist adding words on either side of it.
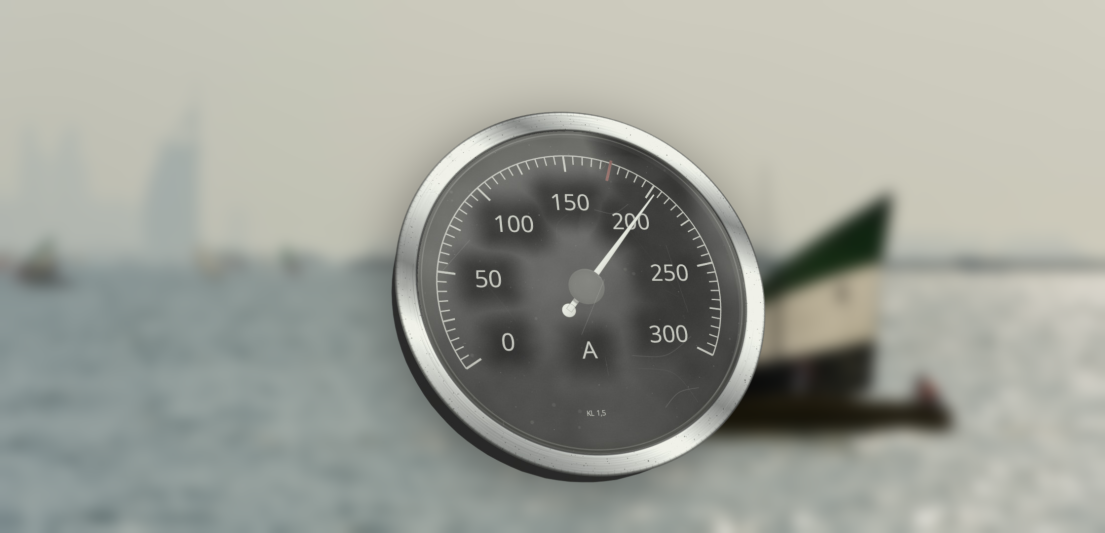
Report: 202.5; A
